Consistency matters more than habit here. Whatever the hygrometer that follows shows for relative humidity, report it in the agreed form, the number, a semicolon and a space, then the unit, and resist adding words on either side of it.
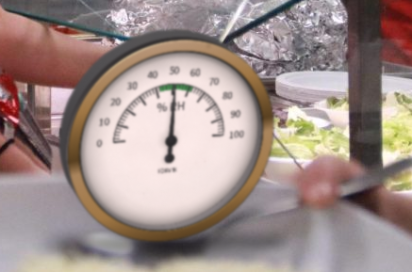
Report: 50; %
